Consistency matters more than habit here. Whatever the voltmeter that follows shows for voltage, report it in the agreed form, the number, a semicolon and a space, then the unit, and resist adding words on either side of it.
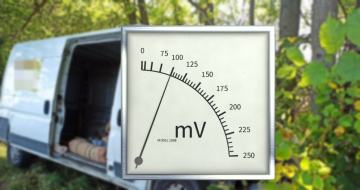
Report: 100; mV
